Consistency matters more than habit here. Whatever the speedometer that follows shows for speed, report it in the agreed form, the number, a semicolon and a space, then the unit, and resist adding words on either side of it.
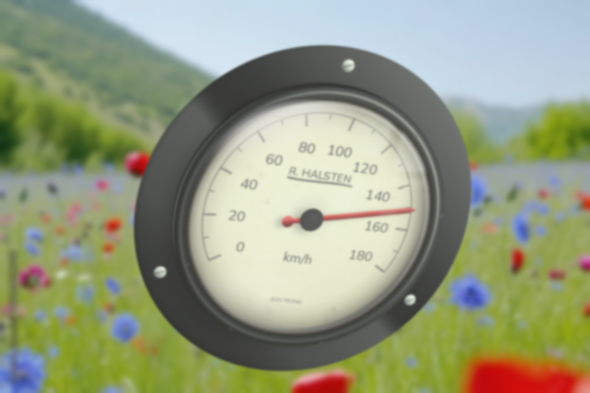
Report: 150; km/h
